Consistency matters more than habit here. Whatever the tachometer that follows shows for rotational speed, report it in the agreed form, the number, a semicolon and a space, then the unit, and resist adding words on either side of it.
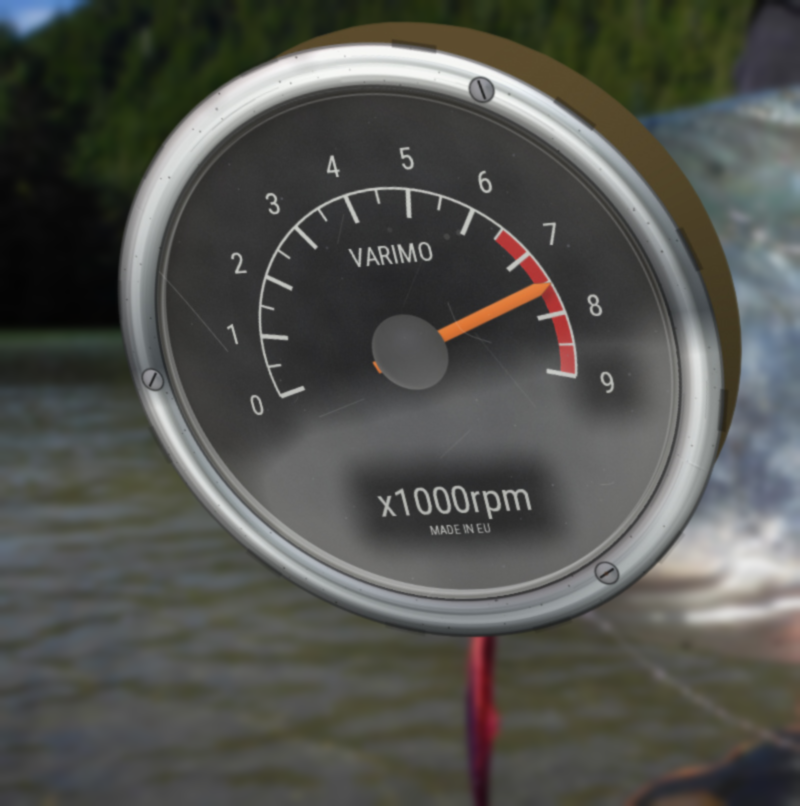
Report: 7500; rpm
